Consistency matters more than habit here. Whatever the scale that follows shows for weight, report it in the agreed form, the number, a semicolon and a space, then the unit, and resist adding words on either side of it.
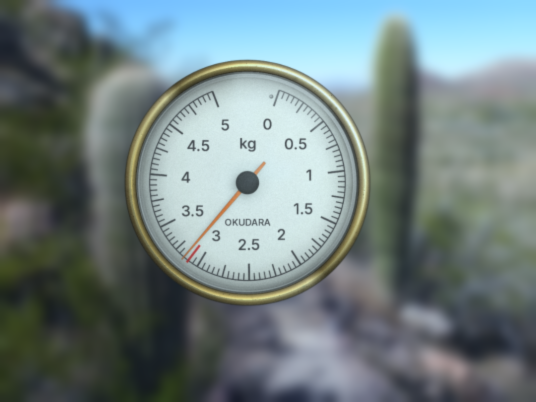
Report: 3.15; kg
